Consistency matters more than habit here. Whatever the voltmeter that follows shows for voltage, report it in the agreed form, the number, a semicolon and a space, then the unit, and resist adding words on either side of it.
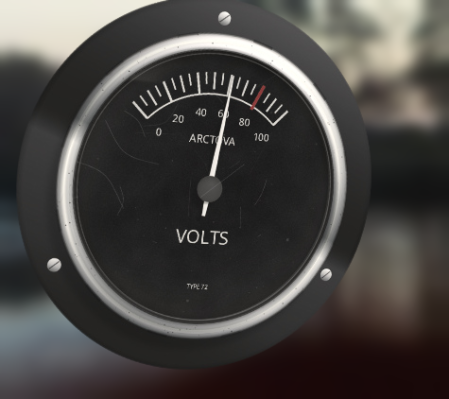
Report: 60; V
